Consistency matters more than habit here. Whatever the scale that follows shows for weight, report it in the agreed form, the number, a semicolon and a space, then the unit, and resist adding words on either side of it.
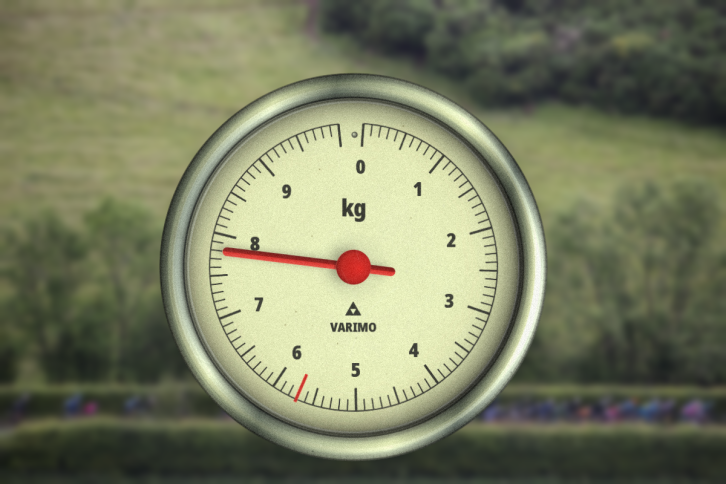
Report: 7.8; kg
